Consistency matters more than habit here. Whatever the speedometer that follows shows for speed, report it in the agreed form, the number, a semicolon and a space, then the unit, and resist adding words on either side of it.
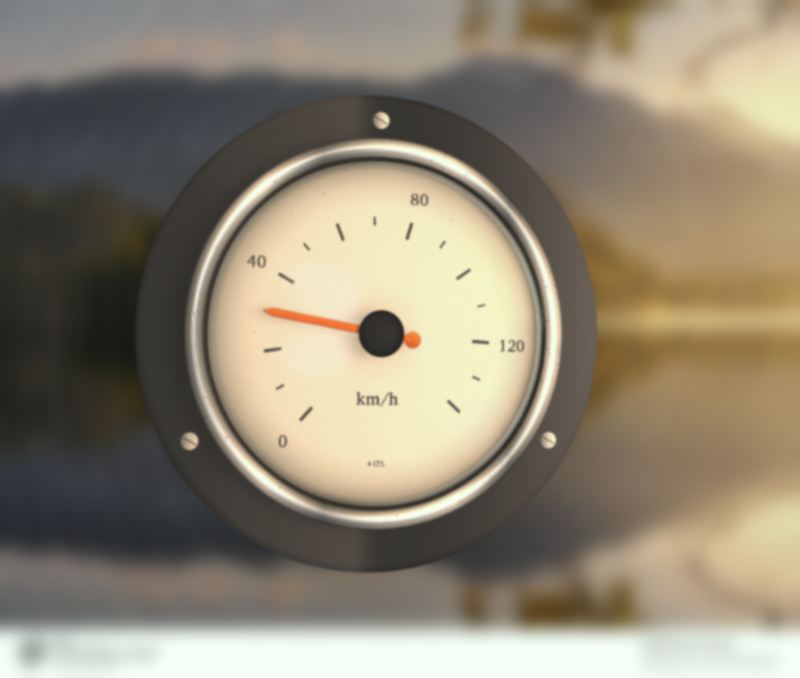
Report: 30; km/h
